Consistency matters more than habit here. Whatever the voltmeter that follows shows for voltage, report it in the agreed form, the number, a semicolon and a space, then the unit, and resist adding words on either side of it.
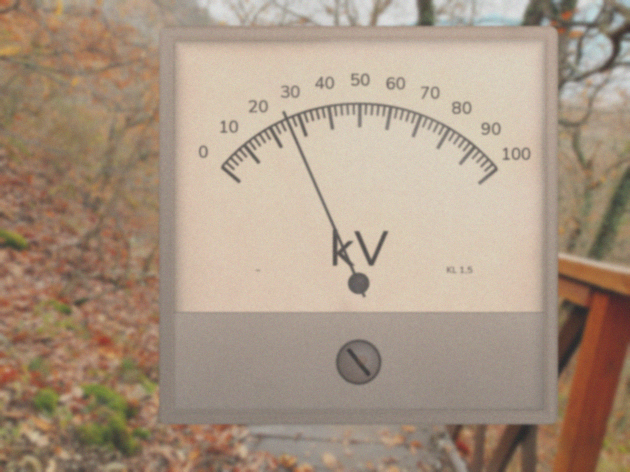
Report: 26; kV
